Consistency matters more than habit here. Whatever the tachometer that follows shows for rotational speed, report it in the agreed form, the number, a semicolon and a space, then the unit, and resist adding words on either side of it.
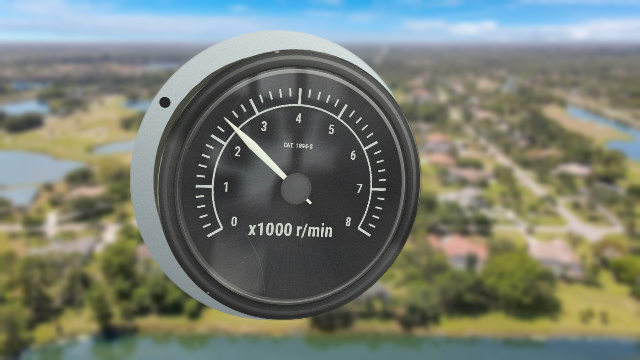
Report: 2400; rpm
